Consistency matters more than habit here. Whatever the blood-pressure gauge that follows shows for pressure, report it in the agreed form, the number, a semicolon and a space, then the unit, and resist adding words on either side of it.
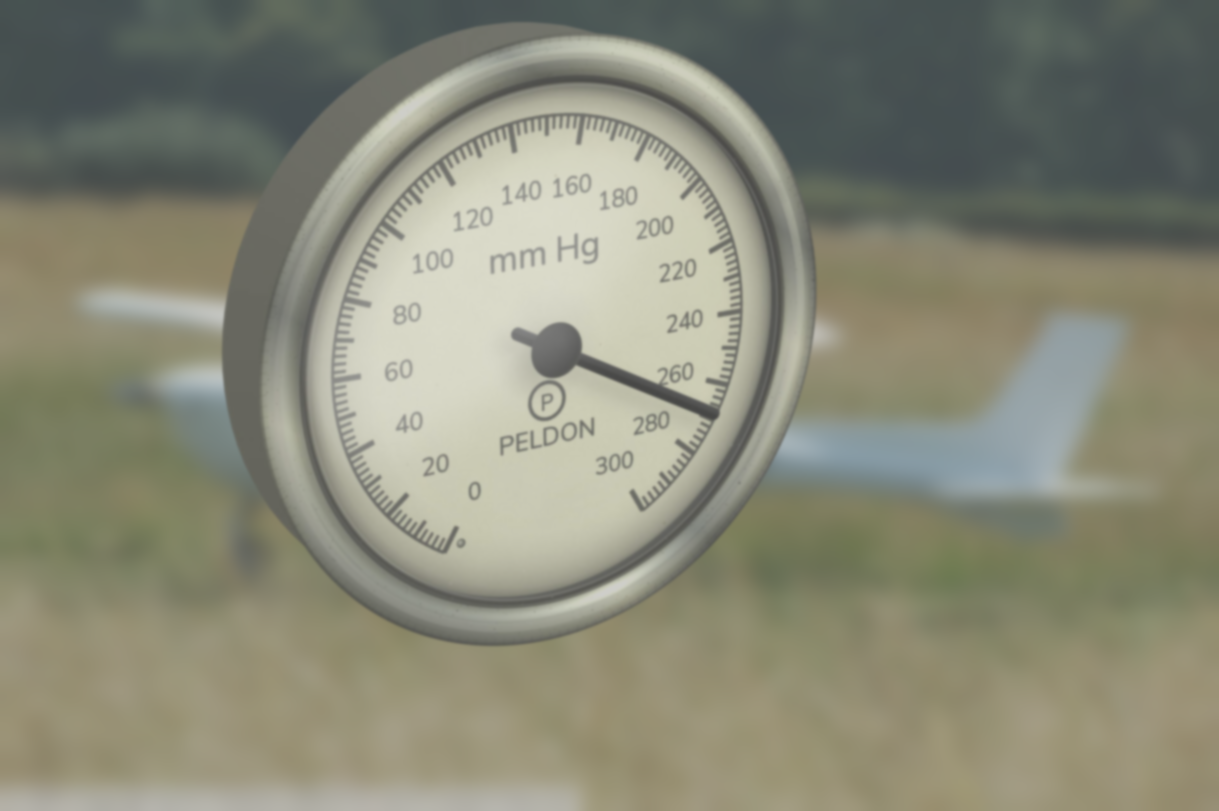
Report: 268; mmHg
